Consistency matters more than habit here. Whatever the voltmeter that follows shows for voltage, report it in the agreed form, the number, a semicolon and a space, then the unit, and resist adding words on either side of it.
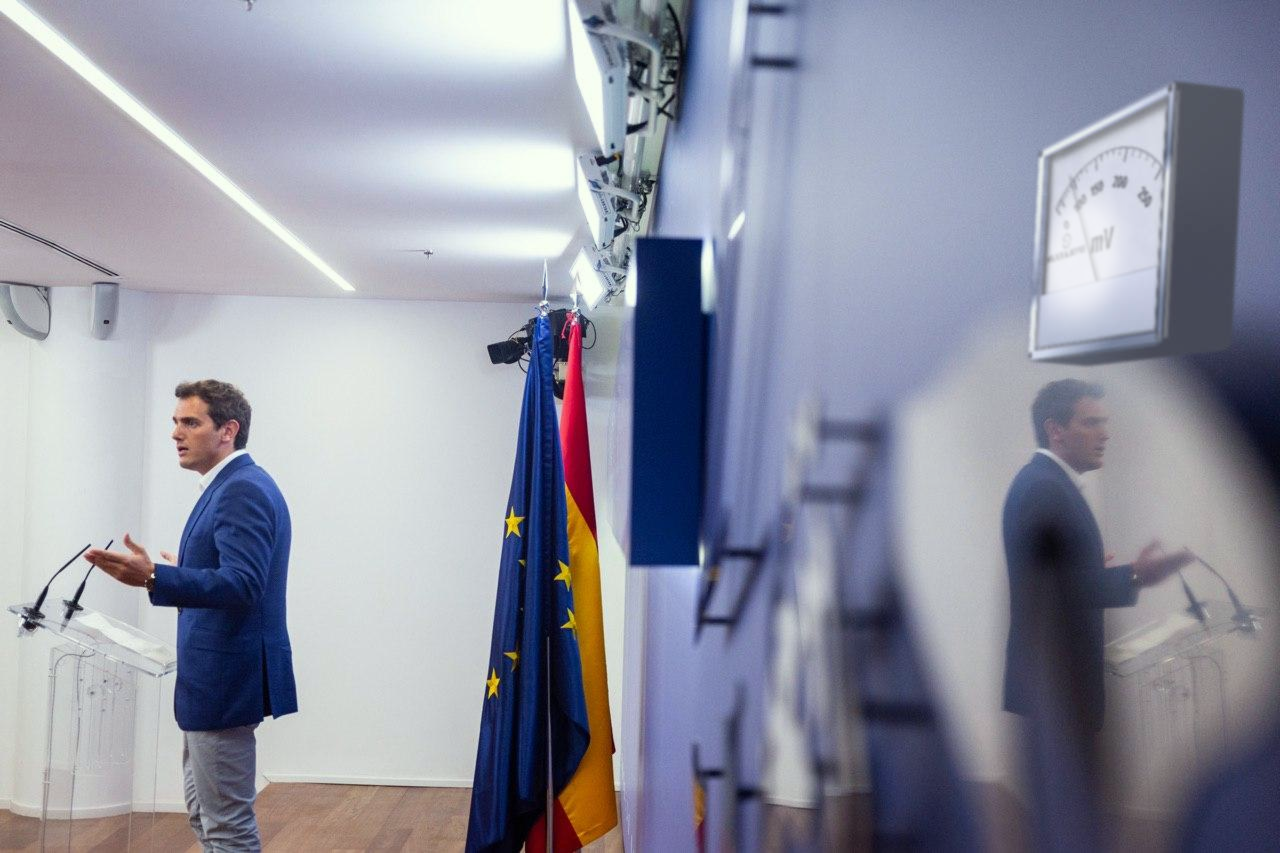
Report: 100; mV
